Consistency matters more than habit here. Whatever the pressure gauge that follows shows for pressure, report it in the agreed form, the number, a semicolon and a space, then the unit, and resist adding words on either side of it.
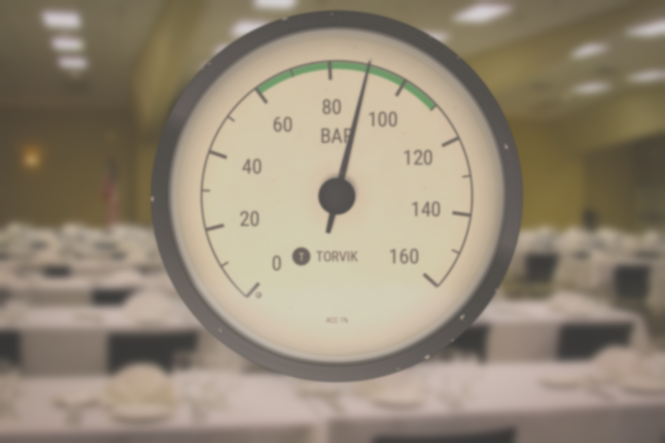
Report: 90; bar
